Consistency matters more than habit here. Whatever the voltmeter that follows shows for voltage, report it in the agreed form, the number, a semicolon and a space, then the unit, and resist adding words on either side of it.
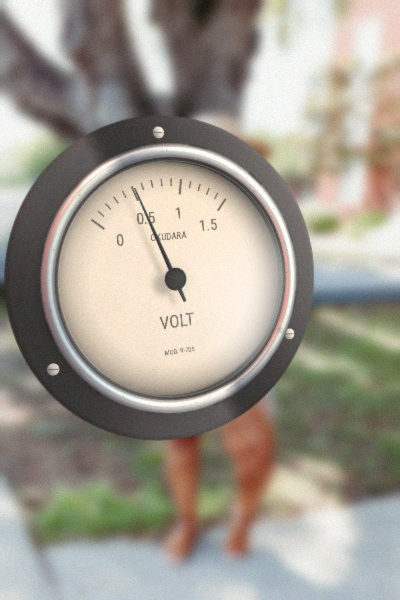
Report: 0.5; V
